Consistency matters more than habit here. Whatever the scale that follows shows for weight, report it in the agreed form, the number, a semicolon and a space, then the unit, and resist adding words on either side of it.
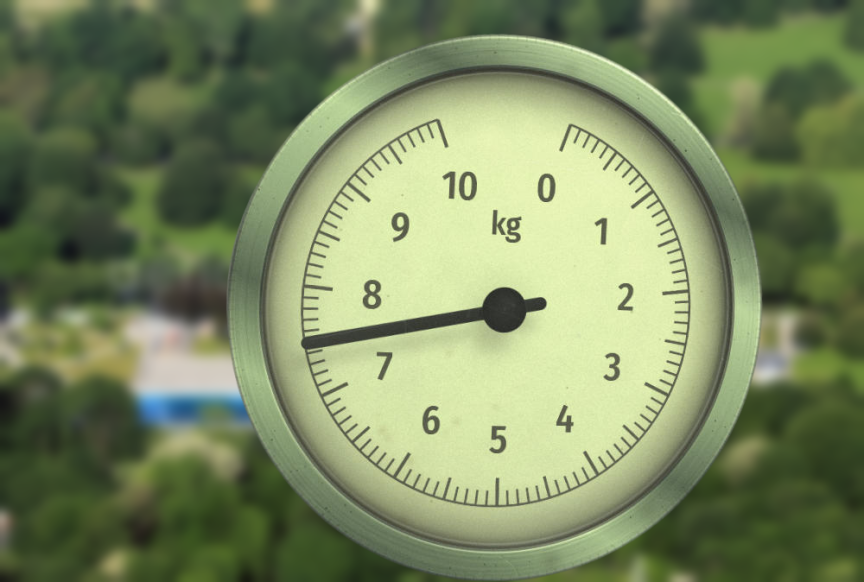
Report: 7.5; kg
